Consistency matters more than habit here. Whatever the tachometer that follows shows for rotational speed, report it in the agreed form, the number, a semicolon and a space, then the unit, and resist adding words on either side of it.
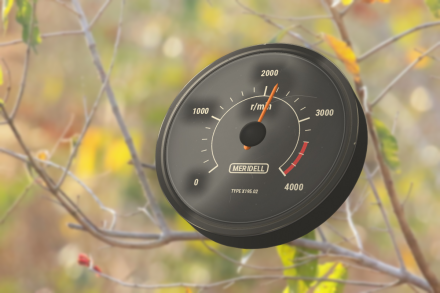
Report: 2200; rpm
